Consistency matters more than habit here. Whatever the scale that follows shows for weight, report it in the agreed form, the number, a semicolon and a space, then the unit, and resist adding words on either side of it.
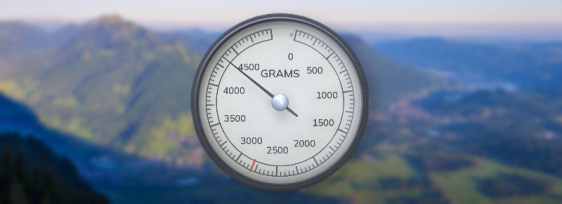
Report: 4350; g
